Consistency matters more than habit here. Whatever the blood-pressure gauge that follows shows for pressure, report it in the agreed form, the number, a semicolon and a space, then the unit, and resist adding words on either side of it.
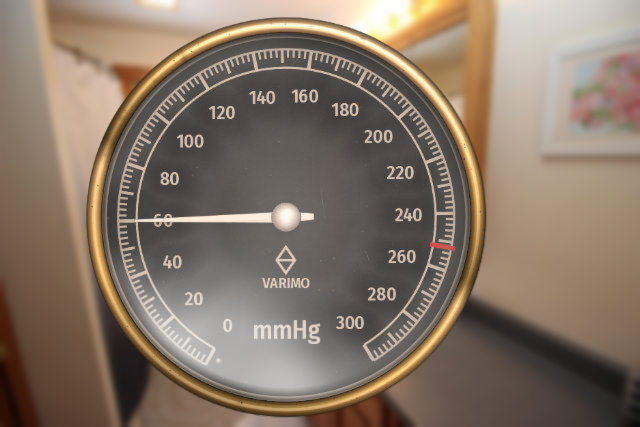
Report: 60; mmHg
